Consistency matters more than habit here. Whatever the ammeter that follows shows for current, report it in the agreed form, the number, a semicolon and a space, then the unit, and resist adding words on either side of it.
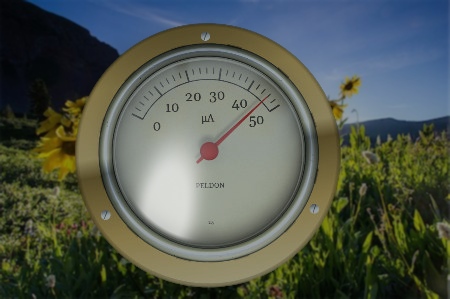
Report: 46; µA
